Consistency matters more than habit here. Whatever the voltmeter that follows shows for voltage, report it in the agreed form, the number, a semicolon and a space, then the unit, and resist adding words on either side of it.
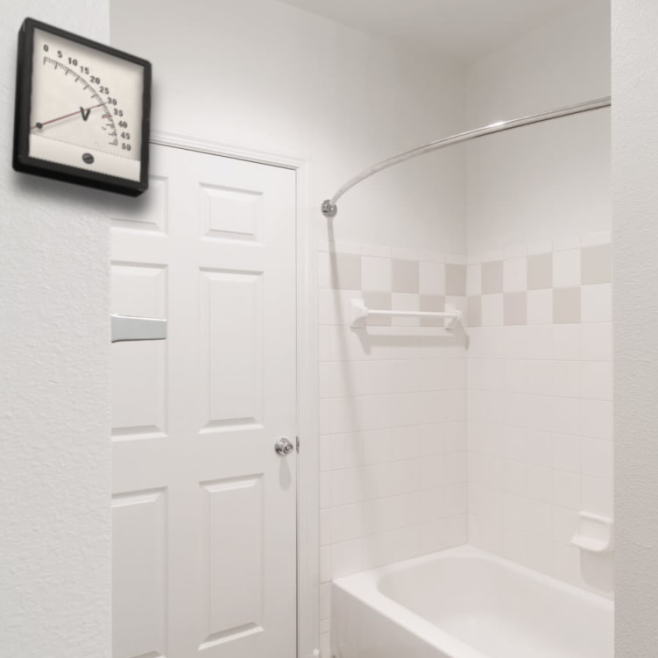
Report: 30; V
